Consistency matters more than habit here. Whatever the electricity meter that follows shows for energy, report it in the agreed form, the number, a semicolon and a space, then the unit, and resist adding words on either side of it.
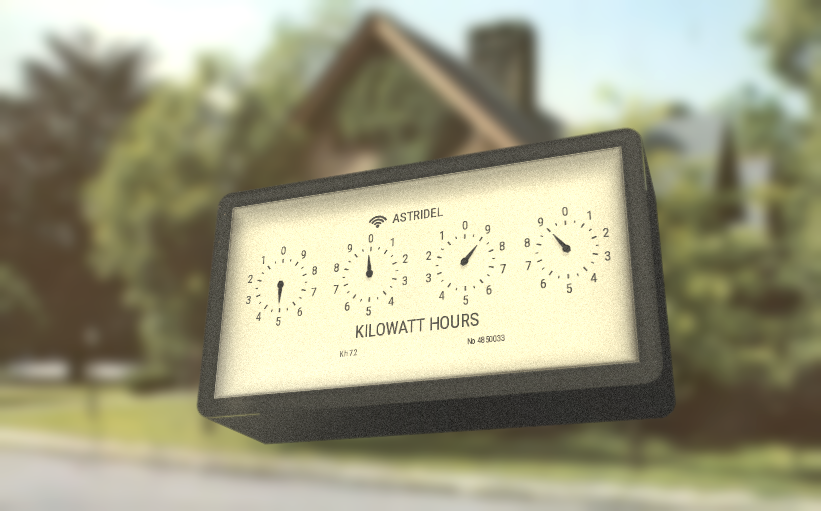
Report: 4989; kWh
